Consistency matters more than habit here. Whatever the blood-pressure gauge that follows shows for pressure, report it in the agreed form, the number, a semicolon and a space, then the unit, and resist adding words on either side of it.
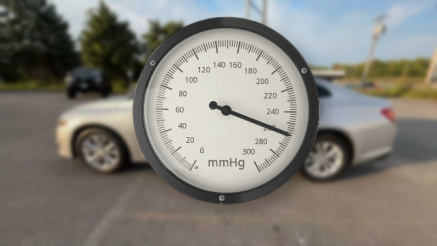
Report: 260; mmHg
